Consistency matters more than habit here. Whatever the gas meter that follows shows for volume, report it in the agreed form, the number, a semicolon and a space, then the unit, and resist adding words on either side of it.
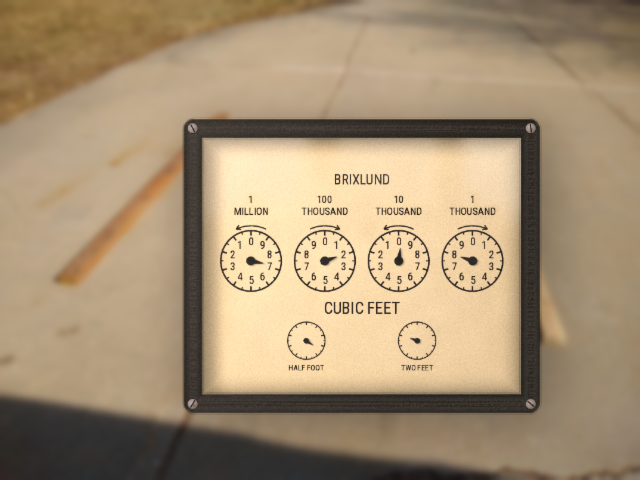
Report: 719800; ft³
